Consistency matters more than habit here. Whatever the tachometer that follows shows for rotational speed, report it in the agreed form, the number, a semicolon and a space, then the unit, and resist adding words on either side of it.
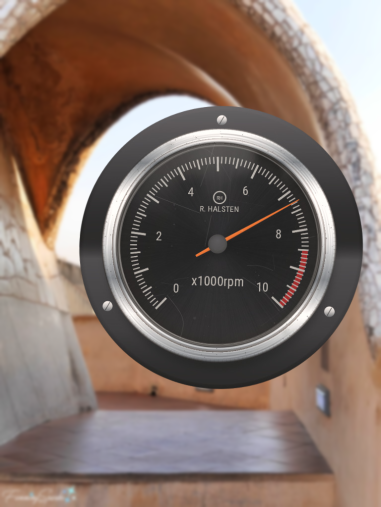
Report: 7300; rpm
